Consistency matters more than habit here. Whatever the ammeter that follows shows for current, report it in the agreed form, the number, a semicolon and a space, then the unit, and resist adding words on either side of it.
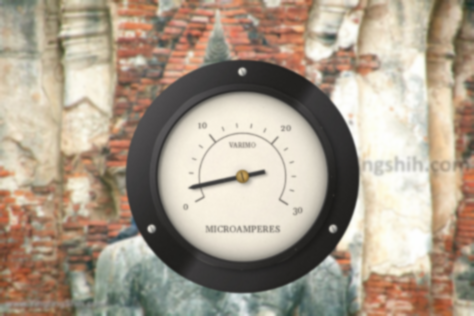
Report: 2; µA
